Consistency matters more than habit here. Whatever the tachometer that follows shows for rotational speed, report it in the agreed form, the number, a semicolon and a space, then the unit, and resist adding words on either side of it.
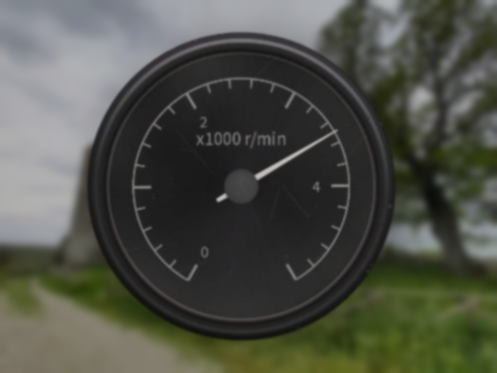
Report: 3500; rpm
